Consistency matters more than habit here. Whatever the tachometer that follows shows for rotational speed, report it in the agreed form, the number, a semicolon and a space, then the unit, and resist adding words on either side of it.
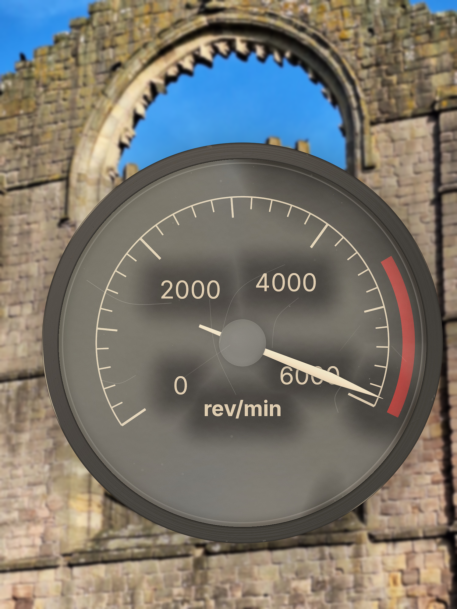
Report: 5900; rpm
